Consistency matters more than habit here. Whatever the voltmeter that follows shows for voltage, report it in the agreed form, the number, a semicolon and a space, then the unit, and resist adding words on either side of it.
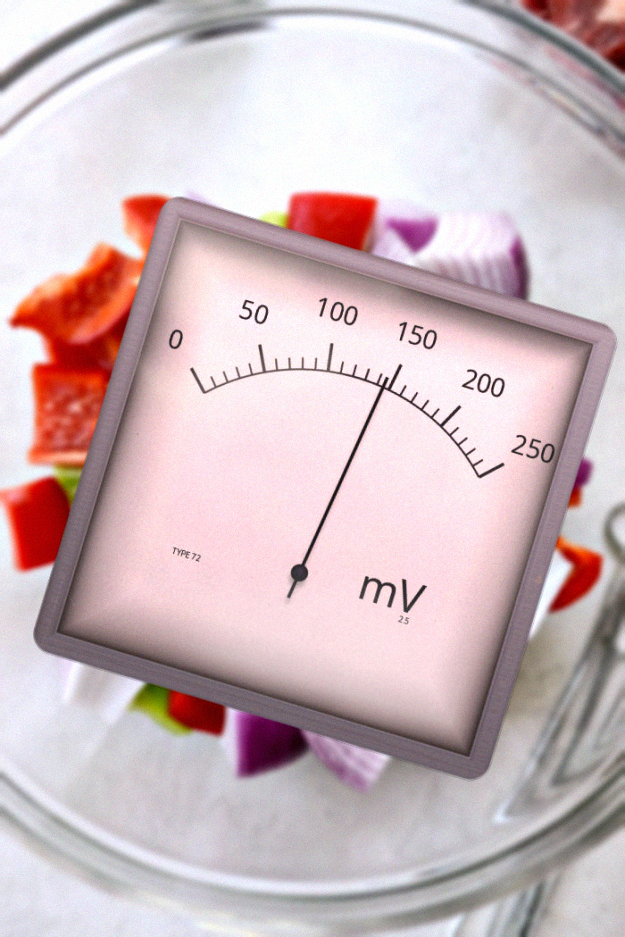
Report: 145; mV
